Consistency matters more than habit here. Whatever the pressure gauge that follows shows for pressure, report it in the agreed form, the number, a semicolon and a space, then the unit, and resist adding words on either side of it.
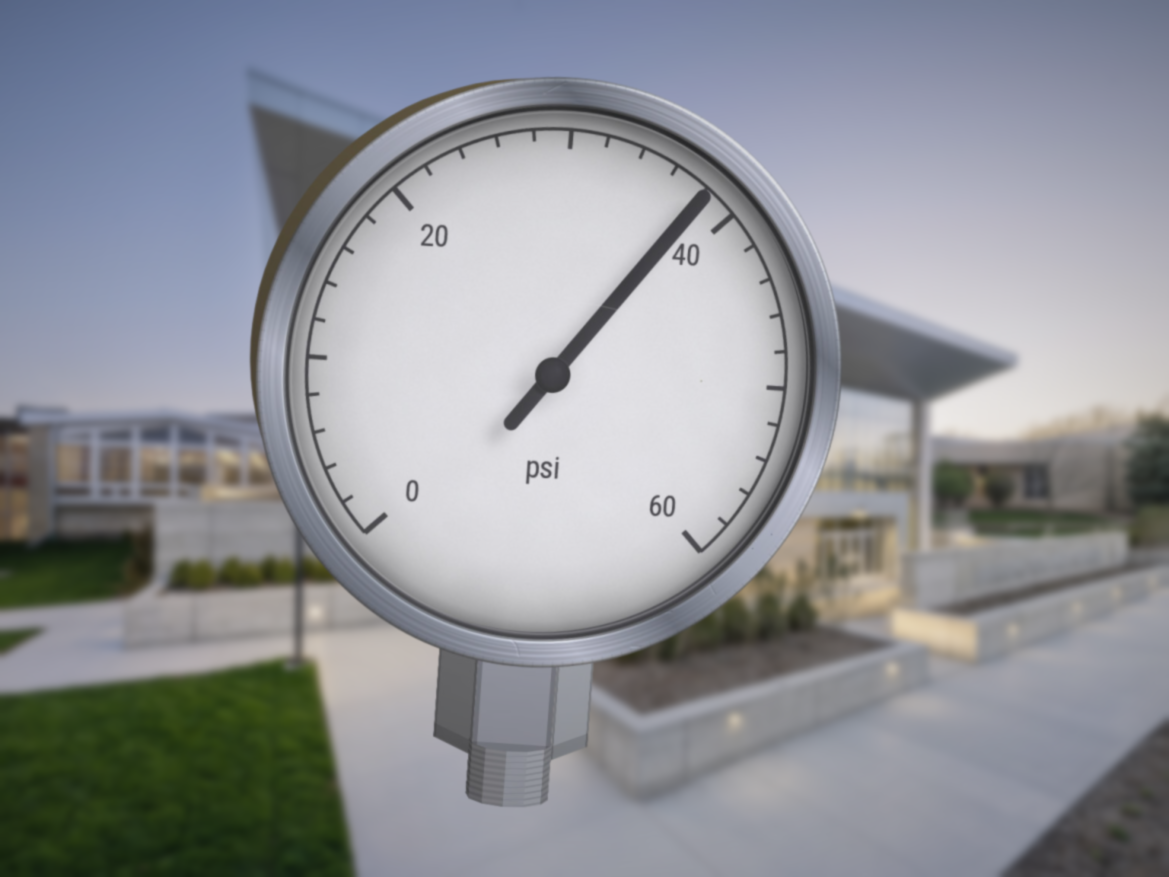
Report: 38; psi
